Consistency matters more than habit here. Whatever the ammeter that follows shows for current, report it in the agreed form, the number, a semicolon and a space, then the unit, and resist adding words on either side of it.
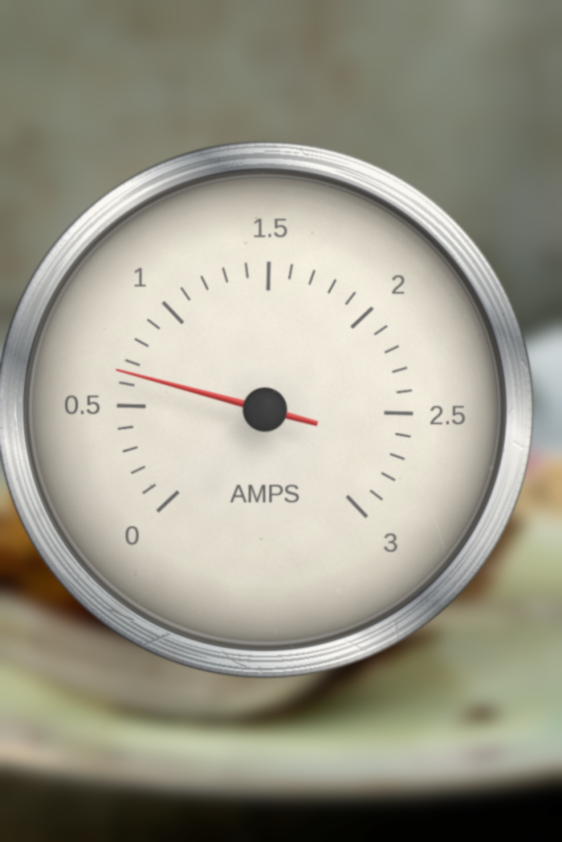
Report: 0.65; A
